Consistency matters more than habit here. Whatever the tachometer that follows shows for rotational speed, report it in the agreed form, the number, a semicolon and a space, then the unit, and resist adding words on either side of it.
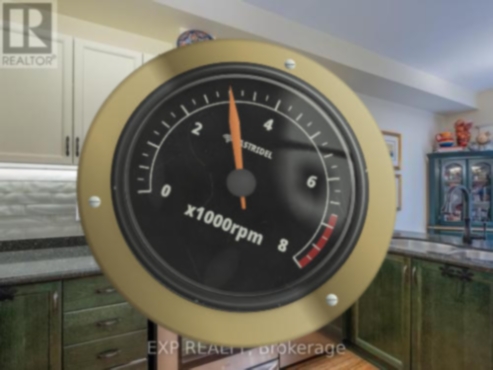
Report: 3000; rpm
